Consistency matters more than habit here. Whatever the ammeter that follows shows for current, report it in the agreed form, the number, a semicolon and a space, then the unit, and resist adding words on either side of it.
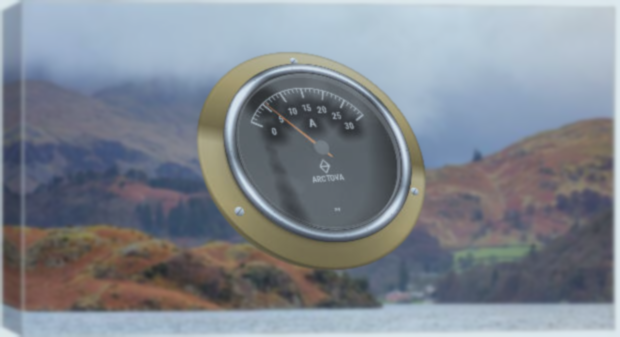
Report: 5; A
